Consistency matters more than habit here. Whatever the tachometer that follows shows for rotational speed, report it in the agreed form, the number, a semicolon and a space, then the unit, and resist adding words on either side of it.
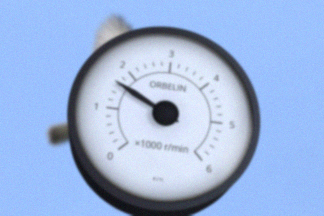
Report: 1600; rpm
